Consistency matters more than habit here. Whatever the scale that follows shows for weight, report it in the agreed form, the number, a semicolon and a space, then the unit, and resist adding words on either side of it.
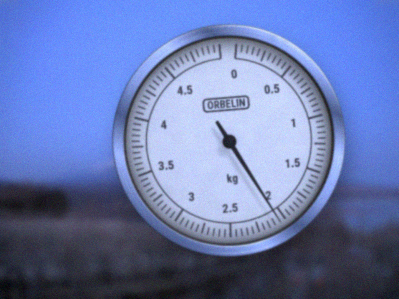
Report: 2.05; kg
